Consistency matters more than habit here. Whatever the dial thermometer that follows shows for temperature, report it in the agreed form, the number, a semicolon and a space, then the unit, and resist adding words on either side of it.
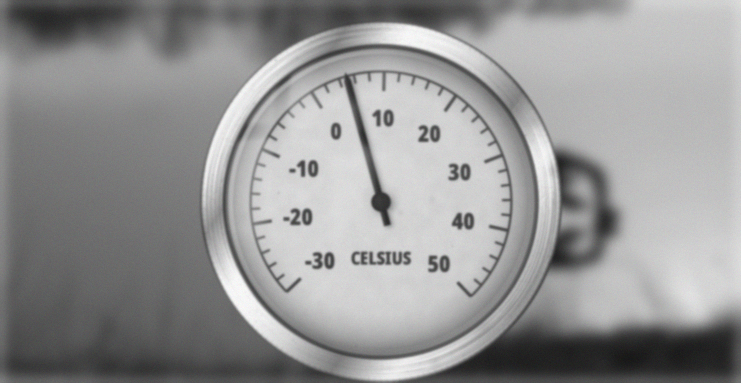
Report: 5; °C
